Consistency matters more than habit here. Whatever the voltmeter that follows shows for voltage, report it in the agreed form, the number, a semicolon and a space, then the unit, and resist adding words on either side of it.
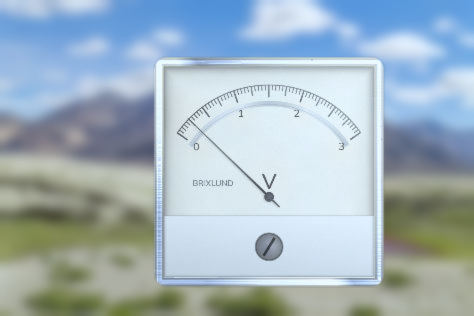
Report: 0.25; V
